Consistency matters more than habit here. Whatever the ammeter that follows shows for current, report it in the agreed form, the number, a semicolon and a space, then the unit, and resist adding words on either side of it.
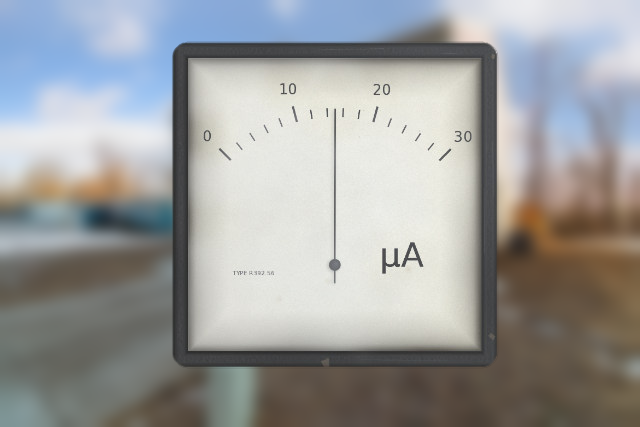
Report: 15; µA
